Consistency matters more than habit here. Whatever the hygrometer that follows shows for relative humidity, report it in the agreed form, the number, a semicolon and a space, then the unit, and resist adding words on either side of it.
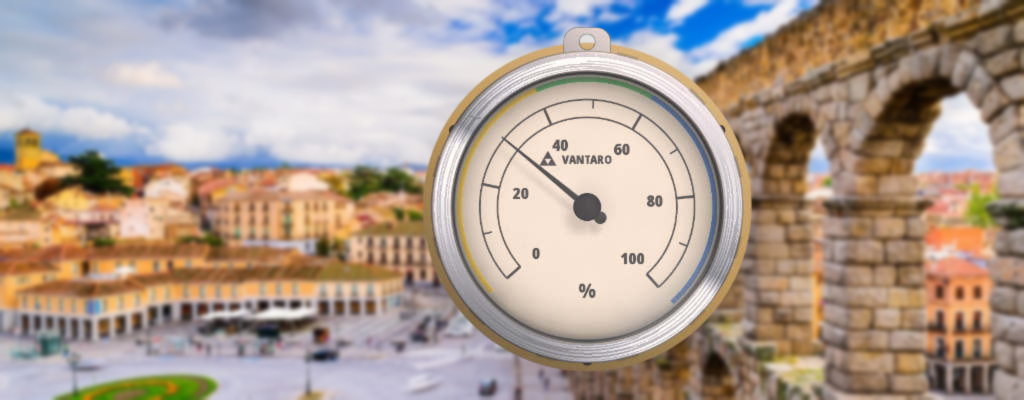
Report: 30; %
